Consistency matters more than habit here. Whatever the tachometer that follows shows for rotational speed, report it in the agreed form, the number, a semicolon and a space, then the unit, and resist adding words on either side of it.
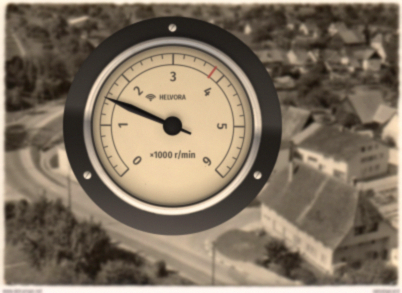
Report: 1500; rpm
